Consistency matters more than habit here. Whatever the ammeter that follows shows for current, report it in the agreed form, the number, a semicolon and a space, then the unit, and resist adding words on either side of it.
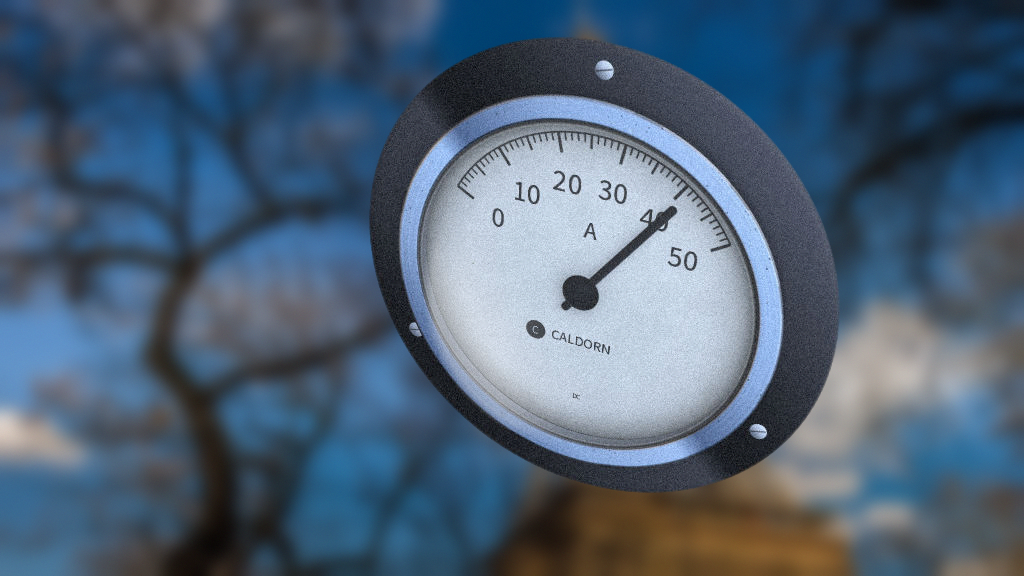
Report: 41; A
